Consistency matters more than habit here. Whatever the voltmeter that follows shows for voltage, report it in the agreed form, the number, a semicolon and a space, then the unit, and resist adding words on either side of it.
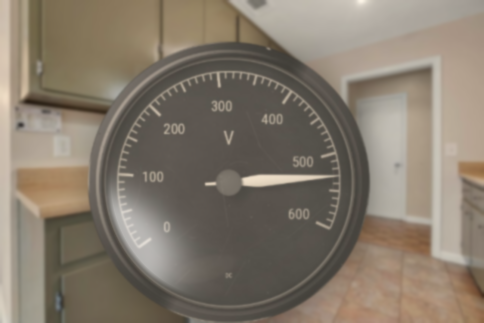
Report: 530; V
